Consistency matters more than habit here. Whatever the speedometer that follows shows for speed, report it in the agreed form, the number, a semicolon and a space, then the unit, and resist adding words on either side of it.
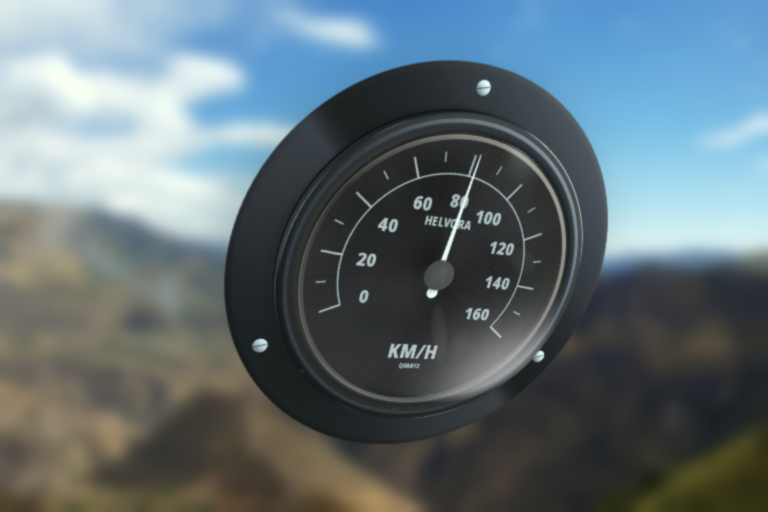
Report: 80; km/h
